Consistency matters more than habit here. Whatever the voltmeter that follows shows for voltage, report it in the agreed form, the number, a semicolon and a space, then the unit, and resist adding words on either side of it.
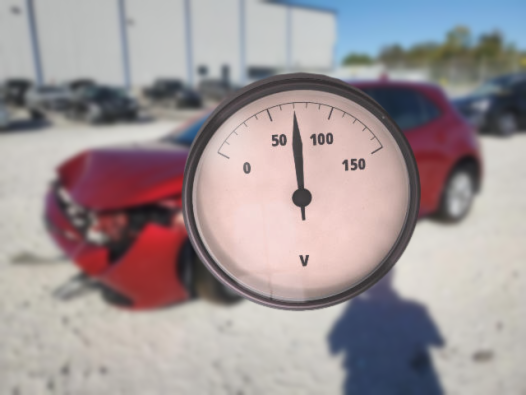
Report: 70; V
